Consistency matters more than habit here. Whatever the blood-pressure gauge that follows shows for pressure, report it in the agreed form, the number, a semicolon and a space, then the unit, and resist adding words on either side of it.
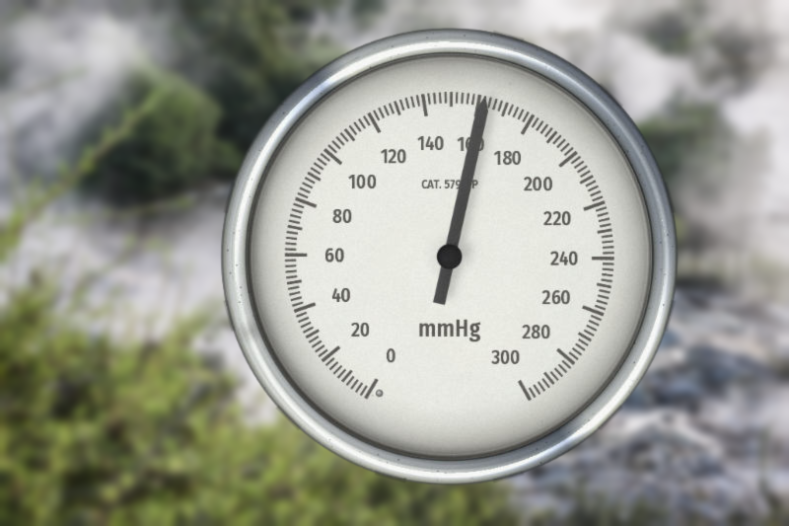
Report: 162; mmHg
